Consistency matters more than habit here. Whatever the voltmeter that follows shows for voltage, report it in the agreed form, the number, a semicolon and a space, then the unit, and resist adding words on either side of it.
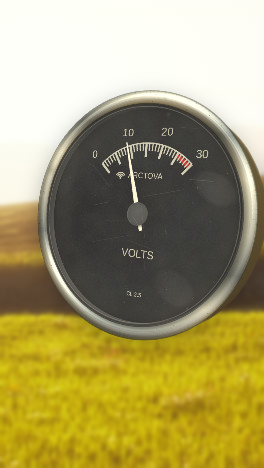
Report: 10; V
